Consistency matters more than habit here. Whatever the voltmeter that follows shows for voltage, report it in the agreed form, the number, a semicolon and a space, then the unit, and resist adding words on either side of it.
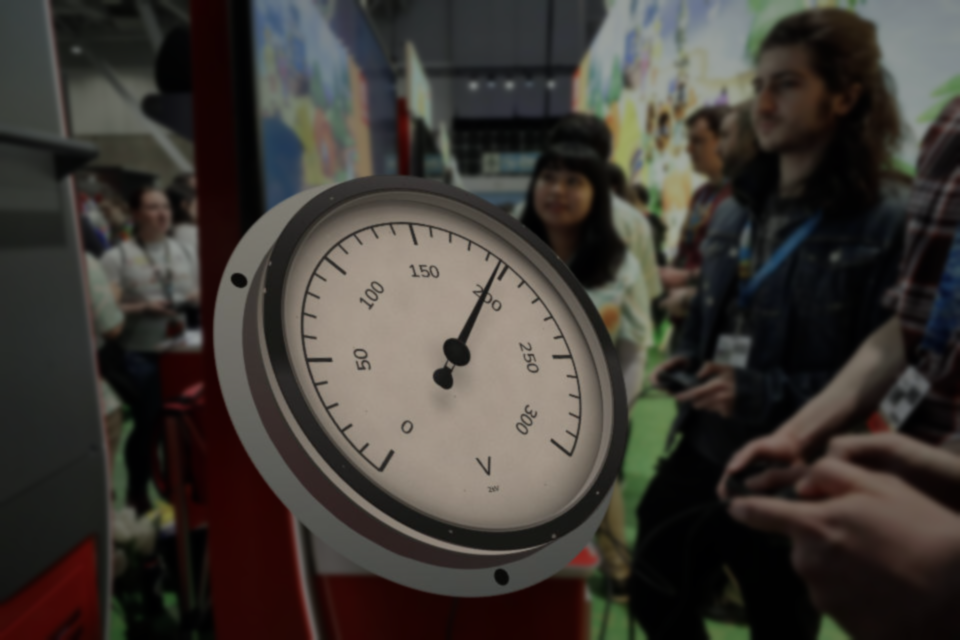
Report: 195; V
